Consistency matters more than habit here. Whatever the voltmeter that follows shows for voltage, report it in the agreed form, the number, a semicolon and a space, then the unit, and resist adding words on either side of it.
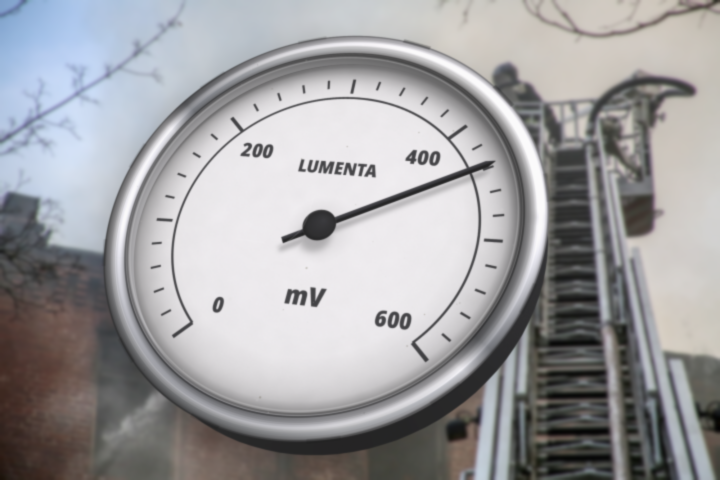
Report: 440; mV
